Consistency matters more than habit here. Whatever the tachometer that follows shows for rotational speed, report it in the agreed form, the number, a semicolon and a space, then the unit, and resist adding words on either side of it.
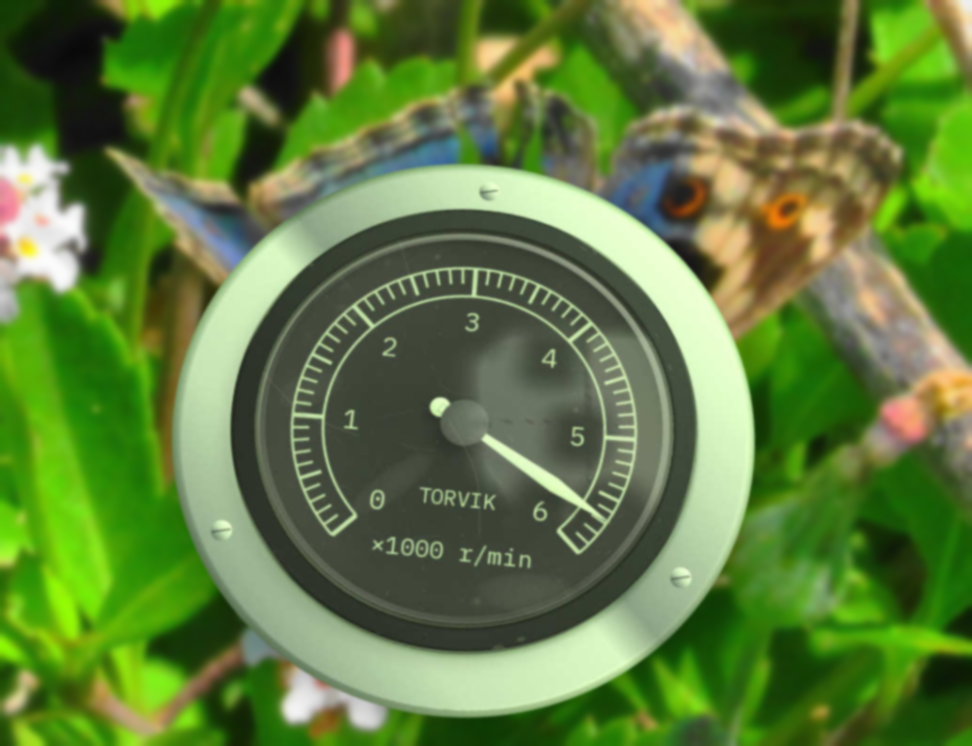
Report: 5700; rpm
